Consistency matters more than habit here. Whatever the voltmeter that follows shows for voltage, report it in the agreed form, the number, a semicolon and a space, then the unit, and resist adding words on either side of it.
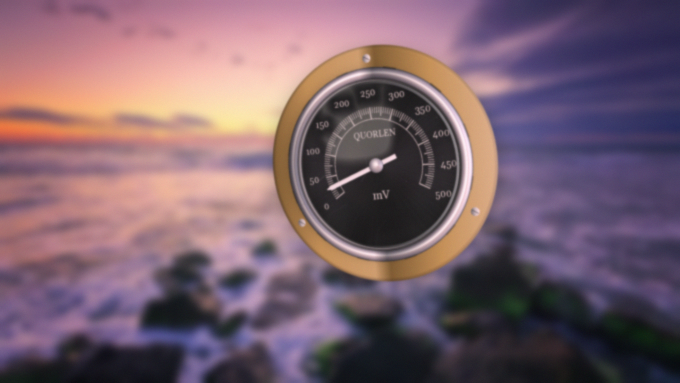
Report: 25; mV
